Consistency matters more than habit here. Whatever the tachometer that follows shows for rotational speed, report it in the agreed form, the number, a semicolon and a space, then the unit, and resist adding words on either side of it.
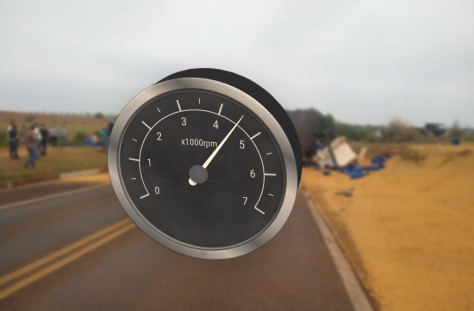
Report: 4500; rpm
